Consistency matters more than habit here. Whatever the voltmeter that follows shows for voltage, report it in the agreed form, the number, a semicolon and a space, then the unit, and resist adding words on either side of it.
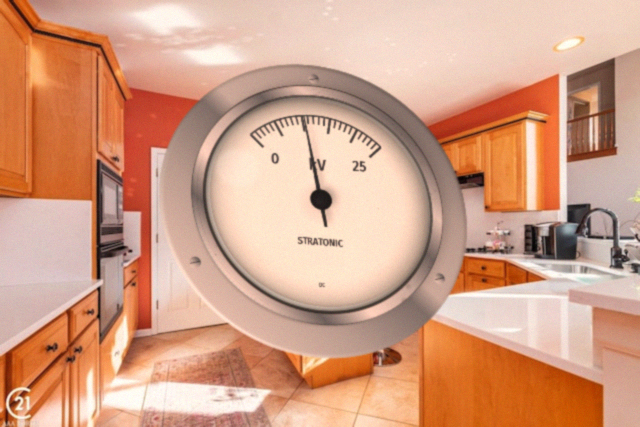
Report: 10; kV
